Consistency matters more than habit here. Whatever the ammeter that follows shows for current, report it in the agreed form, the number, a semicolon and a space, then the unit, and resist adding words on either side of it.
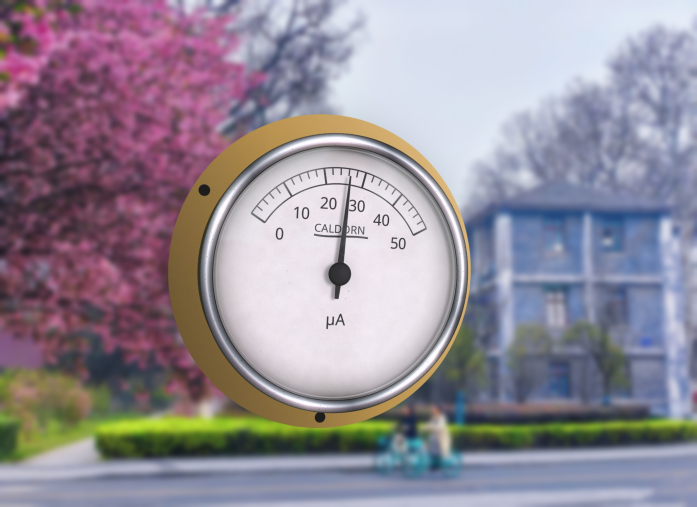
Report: 26; µA
